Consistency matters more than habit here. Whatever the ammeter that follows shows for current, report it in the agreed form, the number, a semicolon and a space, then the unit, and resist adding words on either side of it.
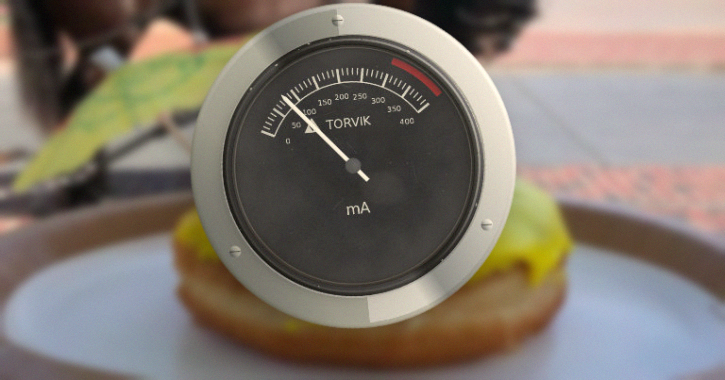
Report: 80; mA
